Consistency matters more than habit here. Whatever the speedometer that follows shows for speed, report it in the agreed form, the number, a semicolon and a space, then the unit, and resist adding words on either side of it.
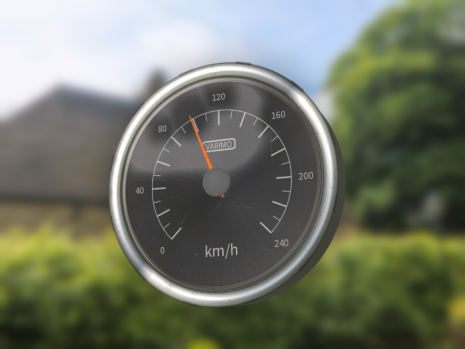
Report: 100; km/h
